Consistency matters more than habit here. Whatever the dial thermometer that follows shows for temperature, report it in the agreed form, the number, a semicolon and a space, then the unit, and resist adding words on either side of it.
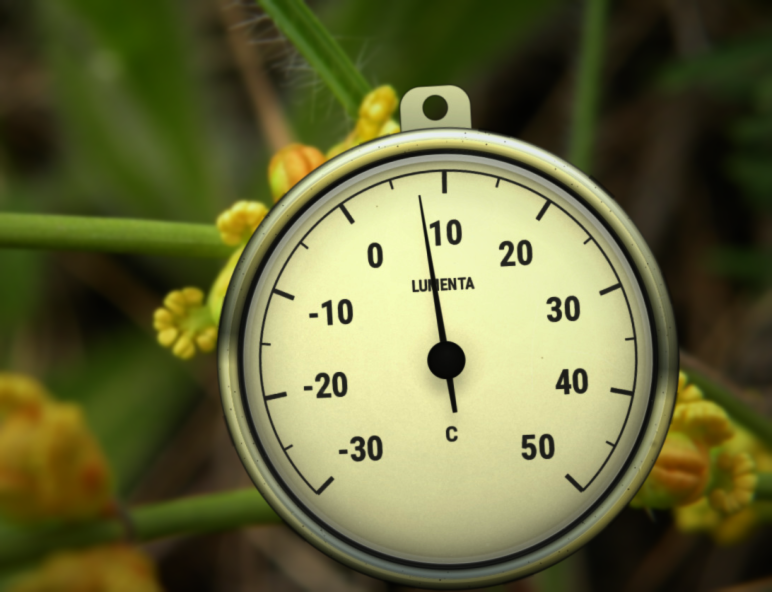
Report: 7.5; °C
